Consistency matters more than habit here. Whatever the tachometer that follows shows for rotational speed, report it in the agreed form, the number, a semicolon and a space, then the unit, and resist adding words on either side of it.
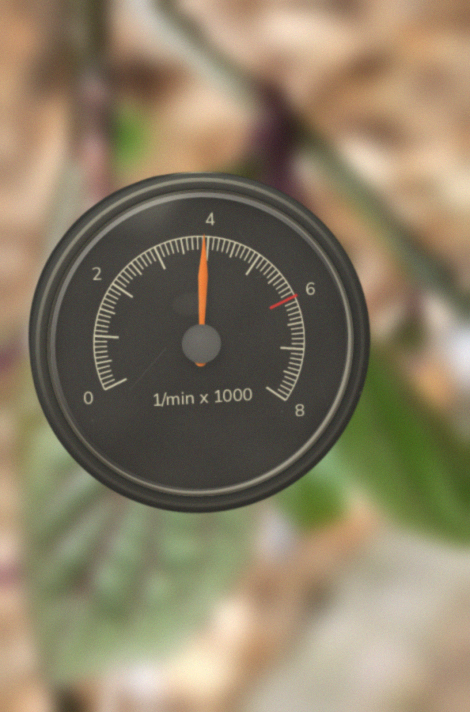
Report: 3900; rpm
